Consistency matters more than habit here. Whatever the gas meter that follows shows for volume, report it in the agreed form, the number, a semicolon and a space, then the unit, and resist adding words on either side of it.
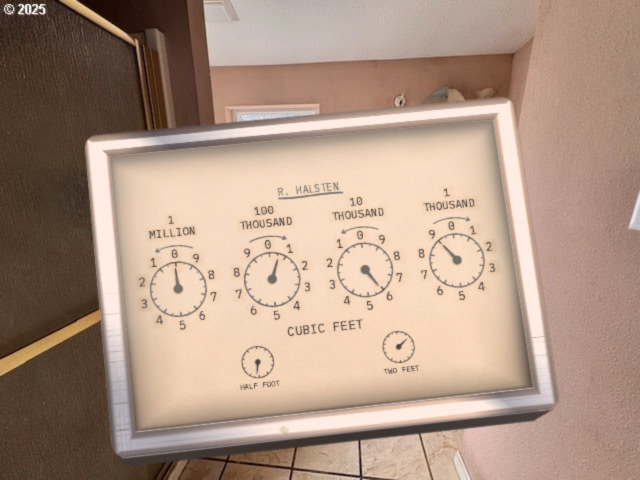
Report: 5900; ft³
